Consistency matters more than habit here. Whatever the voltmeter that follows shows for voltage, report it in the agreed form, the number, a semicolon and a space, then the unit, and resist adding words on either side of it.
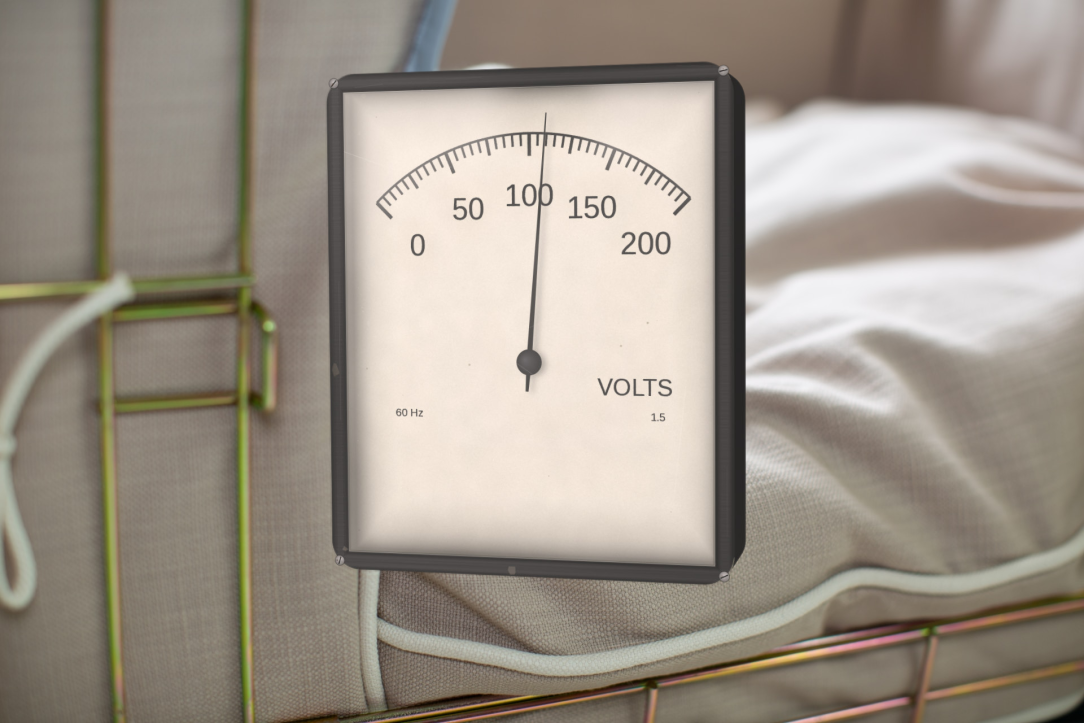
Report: 110; V
